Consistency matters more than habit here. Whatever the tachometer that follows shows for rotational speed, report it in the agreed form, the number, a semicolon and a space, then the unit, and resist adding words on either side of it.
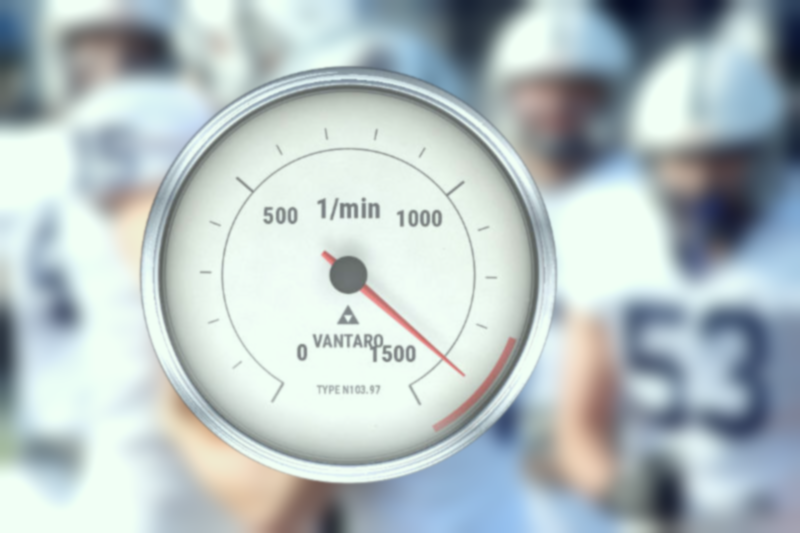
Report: 1400; rpm
